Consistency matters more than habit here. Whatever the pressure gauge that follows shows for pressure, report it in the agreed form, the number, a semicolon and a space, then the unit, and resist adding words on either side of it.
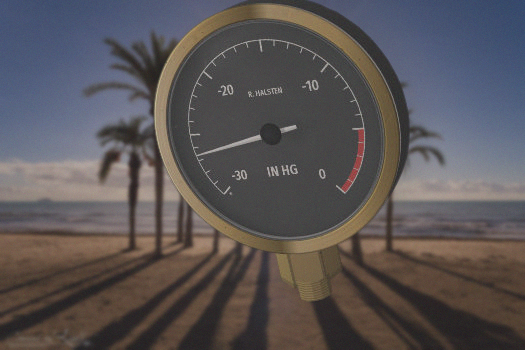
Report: -26.5; inHg
